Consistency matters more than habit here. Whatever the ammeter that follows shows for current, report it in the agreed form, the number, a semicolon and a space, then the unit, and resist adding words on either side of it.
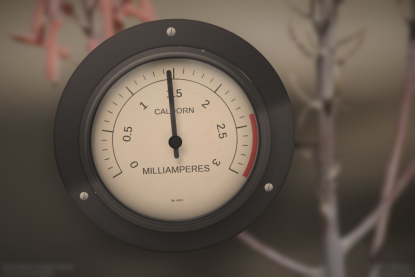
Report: 1.45; mA
